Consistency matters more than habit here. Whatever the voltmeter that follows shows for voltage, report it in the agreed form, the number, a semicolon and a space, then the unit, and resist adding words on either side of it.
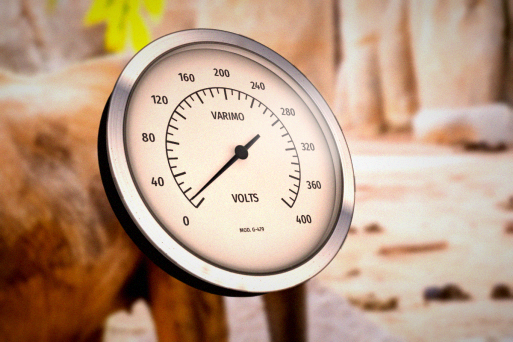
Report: 10; V
